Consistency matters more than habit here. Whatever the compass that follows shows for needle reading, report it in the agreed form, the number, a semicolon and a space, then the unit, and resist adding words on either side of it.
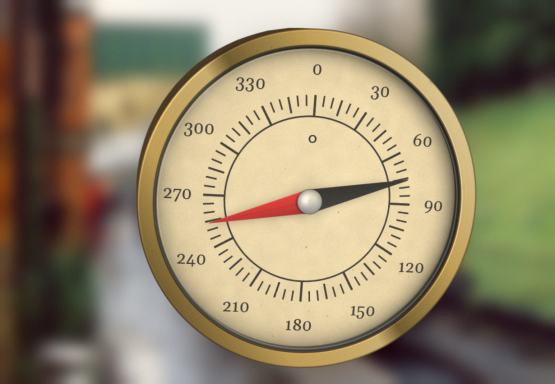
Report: 255; °
